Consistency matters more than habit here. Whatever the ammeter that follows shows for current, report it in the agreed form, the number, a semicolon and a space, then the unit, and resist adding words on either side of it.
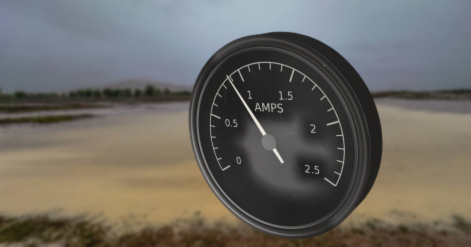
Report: 0.9; A
